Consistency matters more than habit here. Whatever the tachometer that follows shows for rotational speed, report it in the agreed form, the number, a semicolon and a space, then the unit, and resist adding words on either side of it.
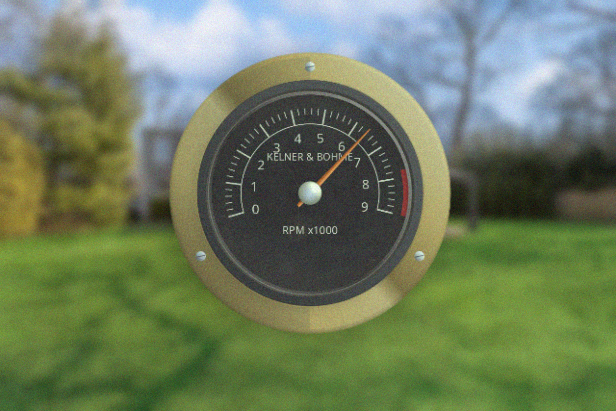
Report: 6400; rpm
